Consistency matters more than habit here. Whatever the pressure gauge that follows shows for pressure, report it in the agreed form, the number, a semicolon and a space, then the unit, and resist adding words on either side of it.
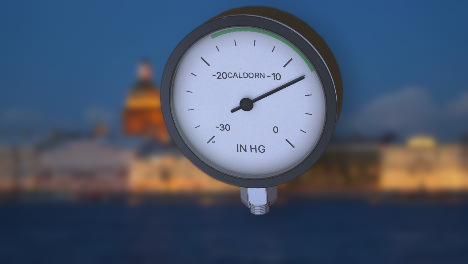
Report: -8; inHg
